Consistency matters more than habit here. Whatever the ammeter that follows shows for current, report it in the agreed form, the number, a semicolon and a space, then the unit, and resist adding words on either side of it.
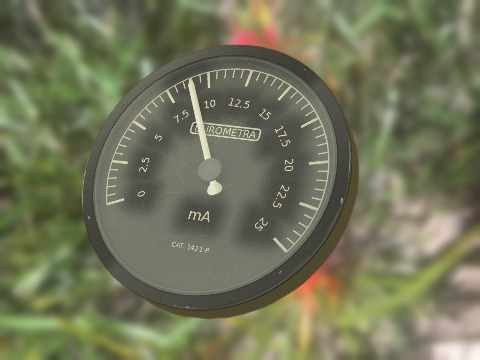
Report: 9; mA
